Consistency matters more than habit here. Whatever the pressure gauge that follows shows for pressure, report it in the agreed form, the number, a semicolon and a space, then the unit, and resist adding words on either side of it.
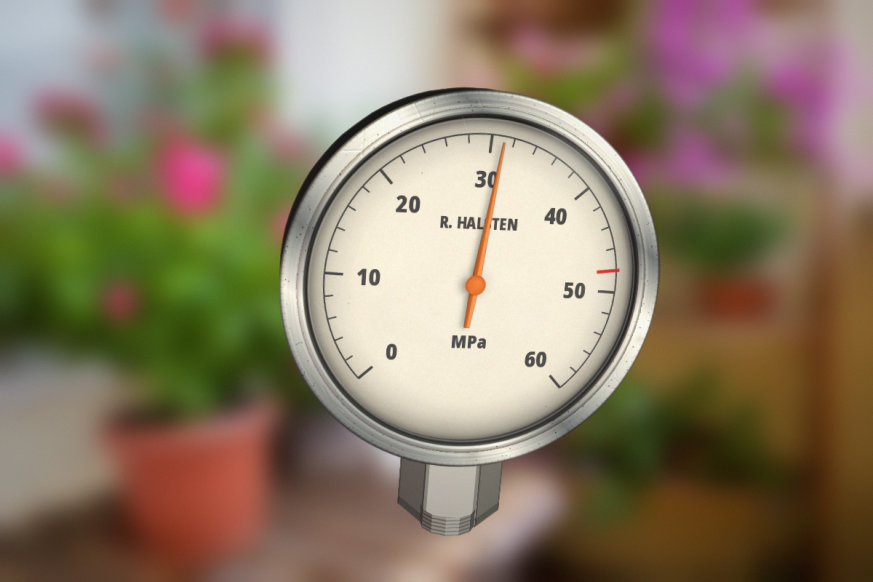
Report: 31; MPa
